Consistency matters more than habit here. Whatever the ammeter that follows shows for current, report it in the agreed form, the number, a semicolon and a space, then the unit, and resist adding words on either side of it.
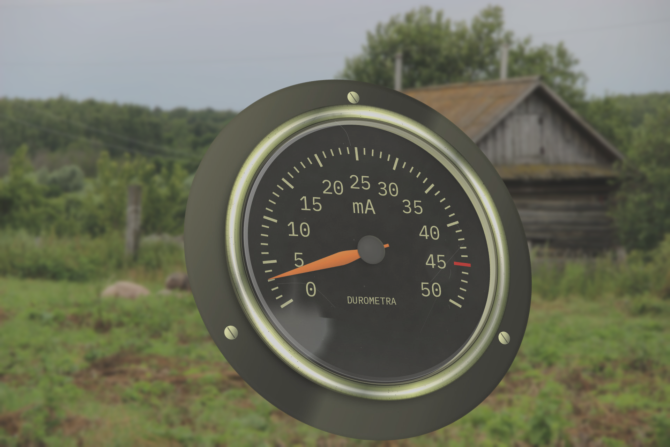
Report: 3; mA
